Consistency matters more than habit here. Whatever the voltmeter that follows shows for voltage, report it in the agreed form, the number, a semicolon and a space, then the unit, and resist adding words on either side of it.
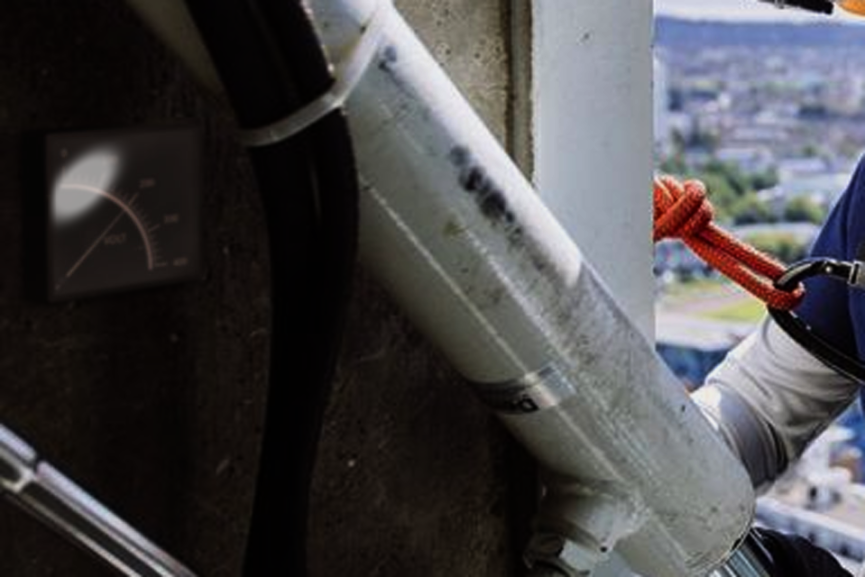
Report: 200; V
